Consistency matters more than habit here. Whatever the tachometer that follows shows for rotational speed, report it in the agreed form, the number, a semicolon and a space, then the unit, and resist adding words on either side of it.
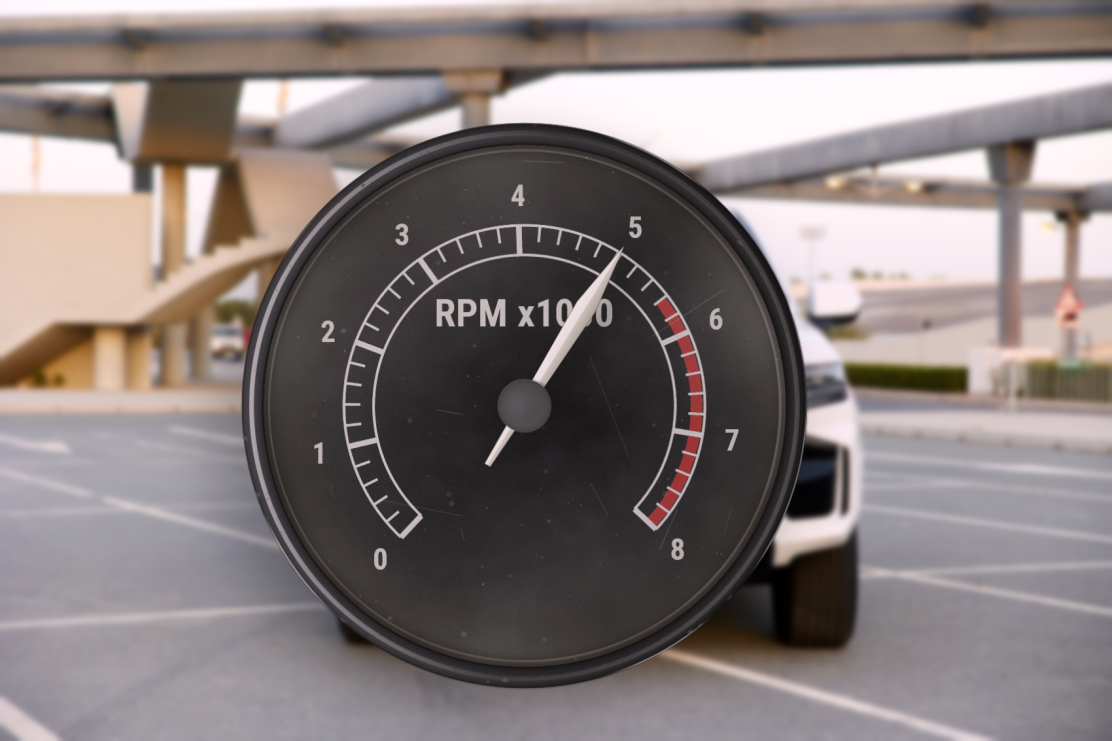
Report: 5000; rpm
